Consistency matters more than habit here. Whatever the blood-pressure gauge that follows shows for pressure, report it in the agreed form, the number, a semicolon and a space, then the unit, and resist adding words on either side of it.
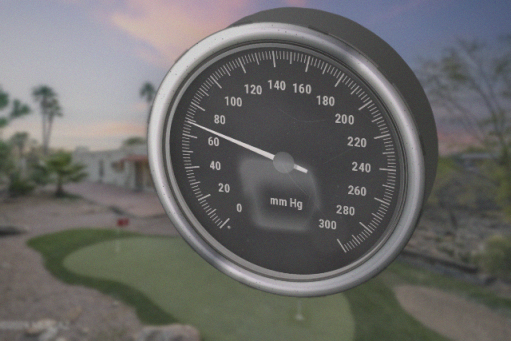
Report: 70; mmHg
